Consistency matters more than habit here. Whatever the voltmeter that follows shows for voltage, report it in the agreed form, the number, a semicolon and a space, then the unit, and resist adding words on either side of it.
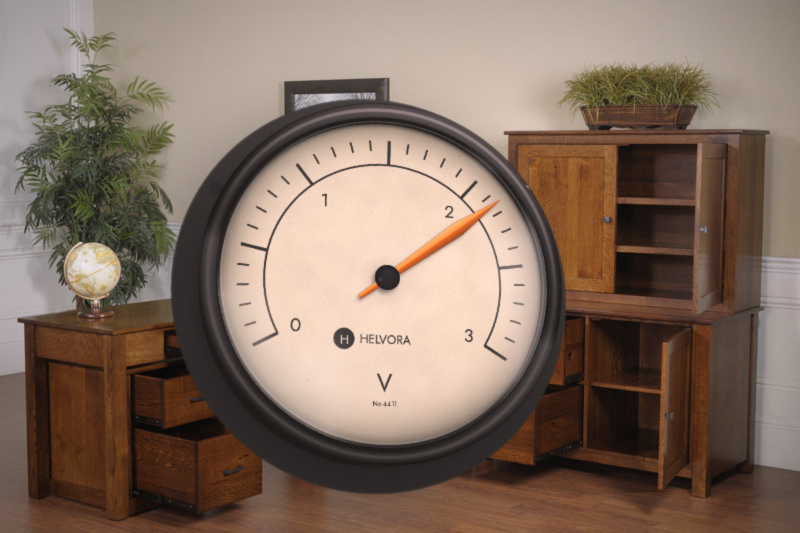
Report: 2.15; V
